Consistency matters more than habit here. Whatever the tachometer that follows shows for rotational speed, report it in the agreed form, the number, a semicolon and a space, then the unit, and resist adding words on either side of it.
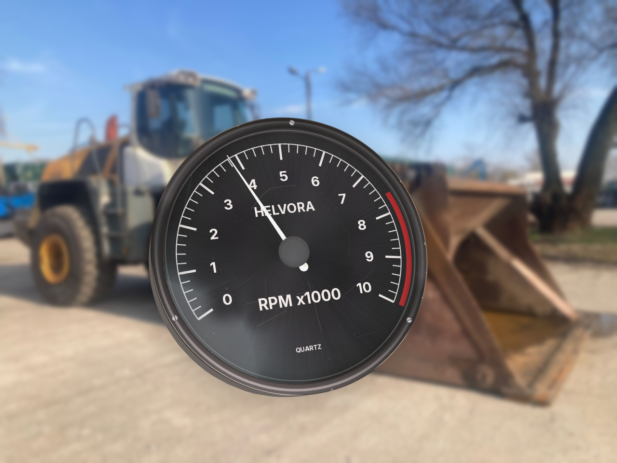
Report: 3800; rpm
